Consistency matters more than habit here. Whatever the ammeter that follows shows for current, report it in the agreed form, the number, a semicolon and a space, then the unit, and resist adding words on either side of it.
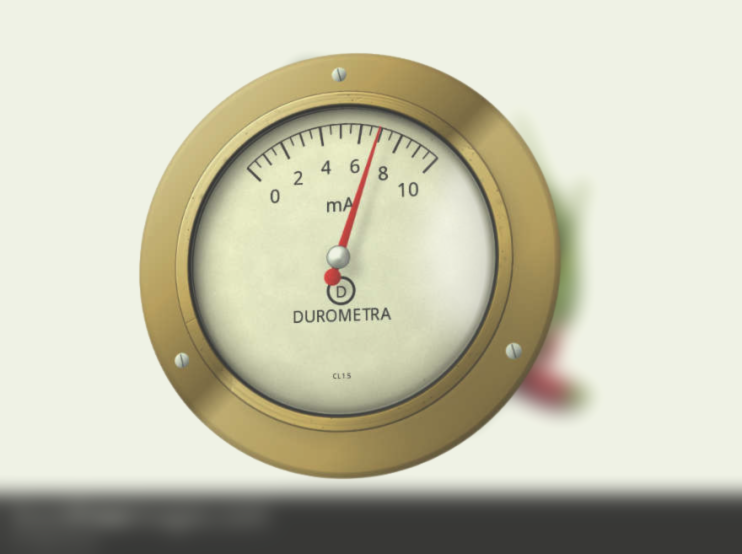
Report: 7; mA
